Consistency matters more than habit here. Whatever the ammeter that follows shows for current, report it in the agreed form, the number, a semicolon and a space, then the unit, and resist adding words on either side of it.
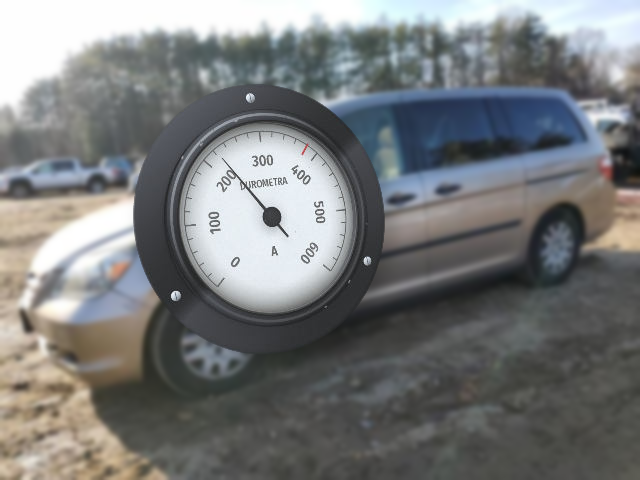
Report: 220; A
